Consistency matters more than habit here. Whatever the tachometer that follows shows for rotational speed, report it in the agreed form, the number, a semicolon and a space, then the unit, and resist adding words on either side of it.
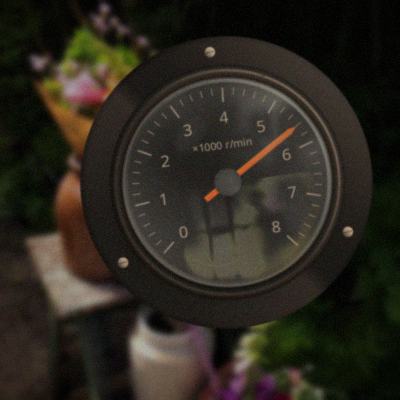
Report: 5600; rpm
